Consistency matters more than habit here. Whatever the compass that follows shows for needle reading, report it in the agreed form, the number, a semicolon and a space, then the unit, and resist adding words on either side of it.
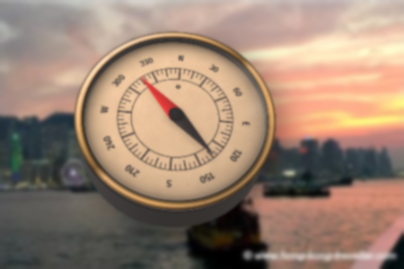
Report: 315; °
